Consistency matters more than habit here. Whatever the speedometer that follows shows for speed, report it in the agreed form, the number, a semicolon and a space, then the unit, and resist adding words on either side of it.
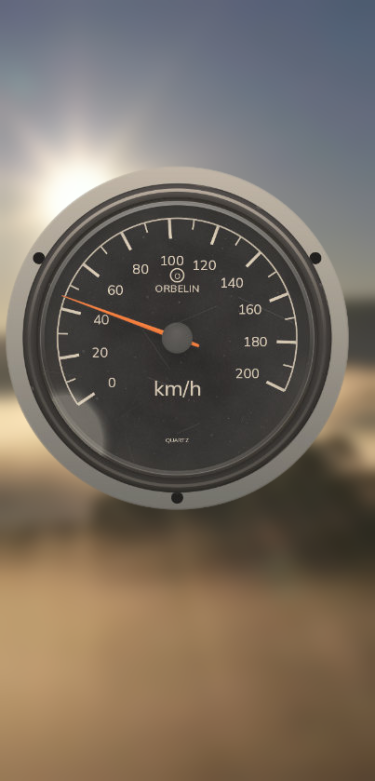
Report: 45; km/h
